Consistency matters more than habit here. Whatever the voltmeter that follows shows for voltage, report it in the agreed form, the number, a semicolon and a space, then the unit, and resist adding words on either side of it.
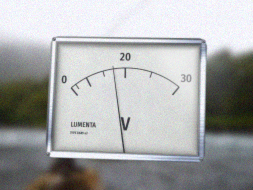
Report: 17.5; V
